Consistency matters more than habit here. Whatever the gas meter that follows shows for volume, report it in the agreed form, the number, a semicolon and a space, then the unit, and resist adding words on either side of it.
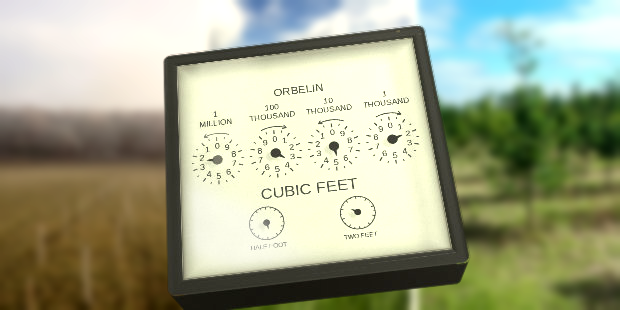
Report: 235200; ft³
